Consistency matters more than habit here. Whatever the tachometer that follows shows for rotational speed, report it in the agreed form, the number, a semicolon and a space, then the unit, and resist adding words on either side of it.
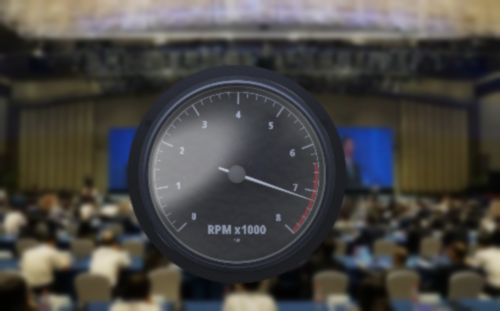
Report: 7200; rpm
